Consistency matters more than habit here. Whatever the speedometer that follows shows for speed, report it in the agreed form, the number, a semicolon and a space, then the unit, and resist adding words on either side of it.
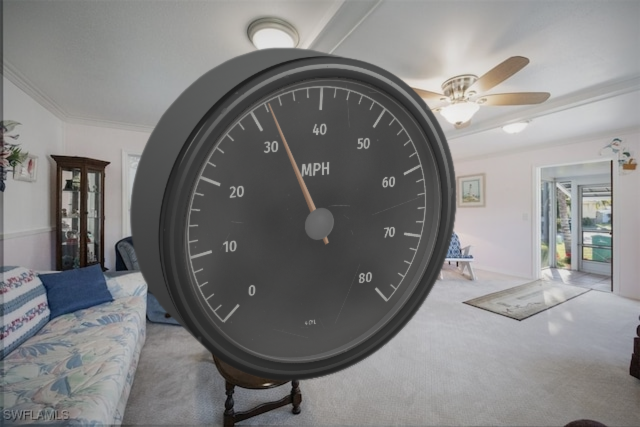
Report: 32; mph
